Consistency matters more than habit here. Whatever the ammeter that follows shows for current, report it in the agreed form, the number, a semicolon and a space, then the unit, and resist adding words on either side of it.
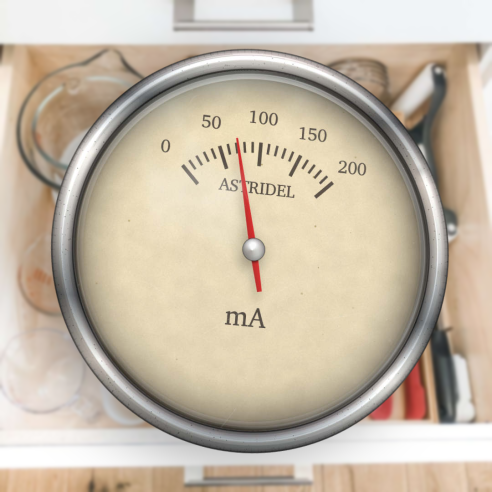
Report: 70; mA
